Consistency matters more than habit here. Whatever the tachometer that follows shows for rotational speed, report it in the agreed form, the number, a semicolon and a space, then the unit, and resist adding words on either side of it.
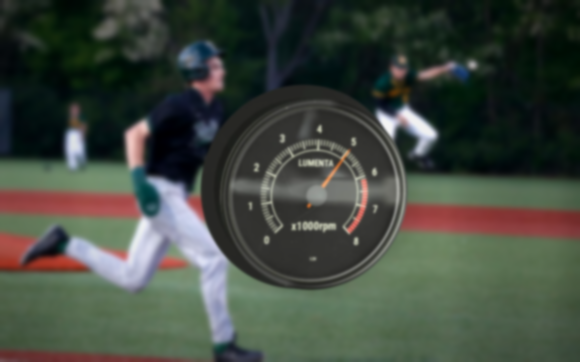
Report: 5000; rpm
